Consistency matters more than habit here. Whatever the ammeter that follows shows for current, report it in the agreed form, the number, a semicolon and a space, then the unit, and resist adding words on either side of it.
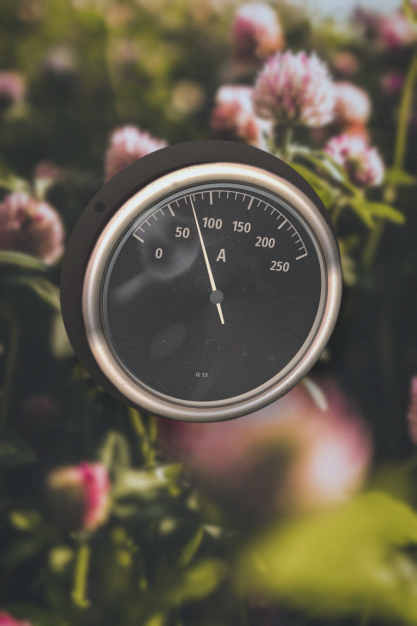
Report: 75; A
